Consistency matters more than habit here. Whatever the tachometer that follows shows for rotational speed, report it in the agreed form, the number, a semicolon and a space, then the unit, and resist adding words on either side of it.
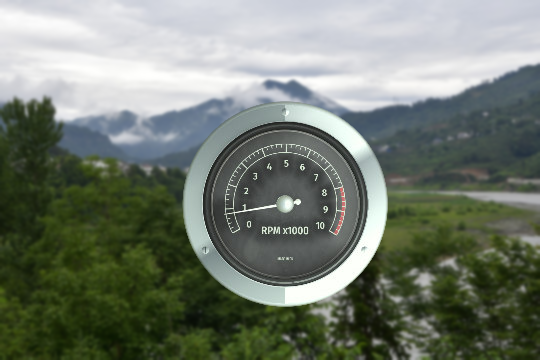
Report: 800; rpm
